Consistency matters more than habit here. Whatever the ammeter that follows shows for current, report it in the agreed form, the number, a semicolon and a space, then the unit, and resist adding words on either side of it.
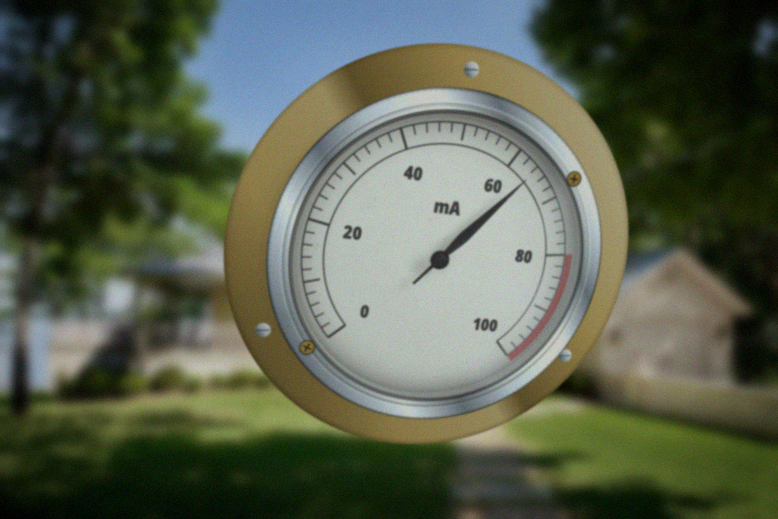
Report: 64; mA
